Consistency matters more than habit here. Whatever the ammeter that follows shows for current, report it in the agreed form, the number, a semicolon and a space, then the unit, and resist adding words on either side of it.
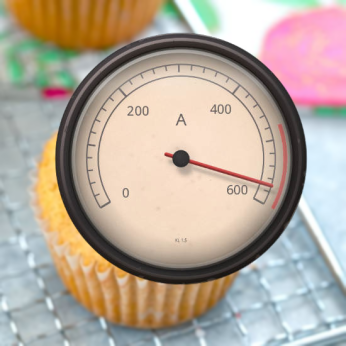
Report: 570; A
